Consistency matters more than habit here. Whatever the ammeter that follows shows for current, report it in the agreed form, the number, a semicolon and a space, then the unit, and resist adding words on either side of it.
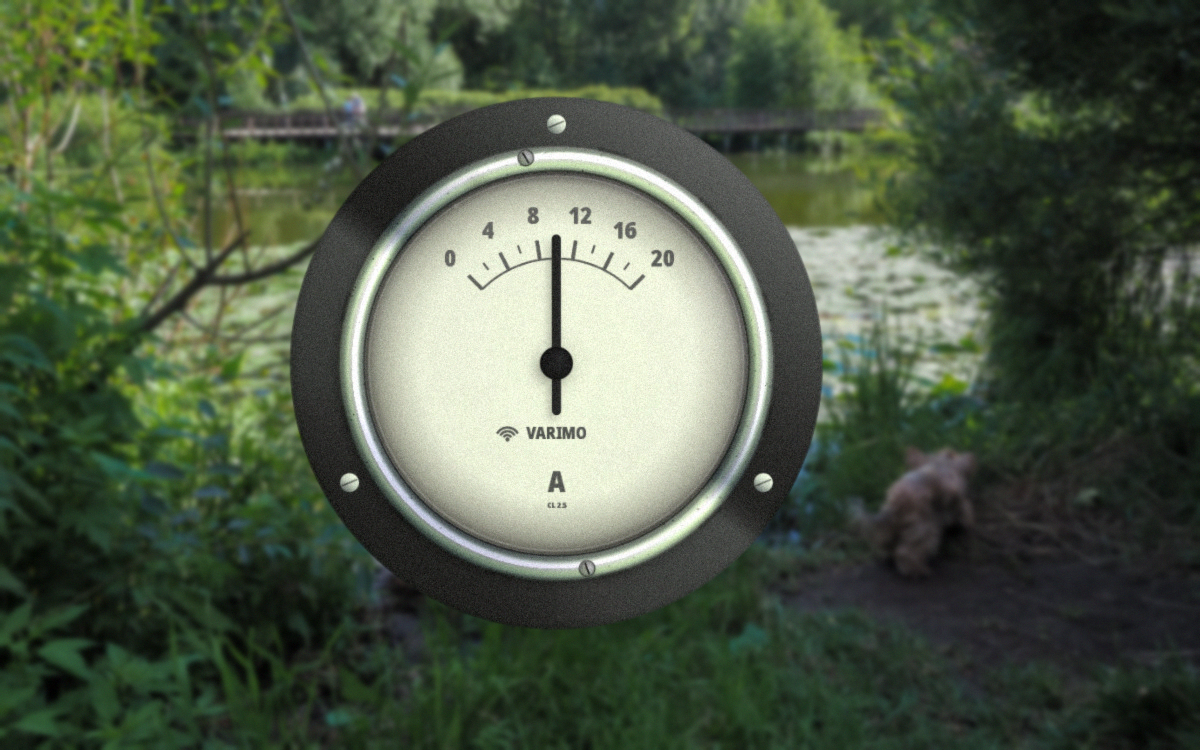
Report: 10; A
